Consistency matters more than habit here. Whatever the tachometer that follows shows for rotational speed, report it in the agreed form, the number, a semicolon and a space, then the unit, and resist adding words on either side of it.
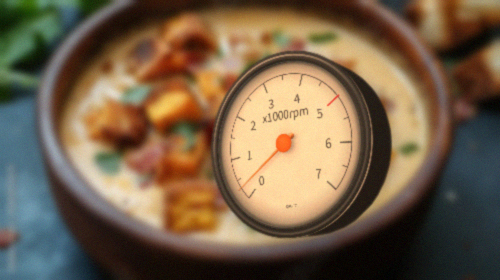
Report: 250; rpm
